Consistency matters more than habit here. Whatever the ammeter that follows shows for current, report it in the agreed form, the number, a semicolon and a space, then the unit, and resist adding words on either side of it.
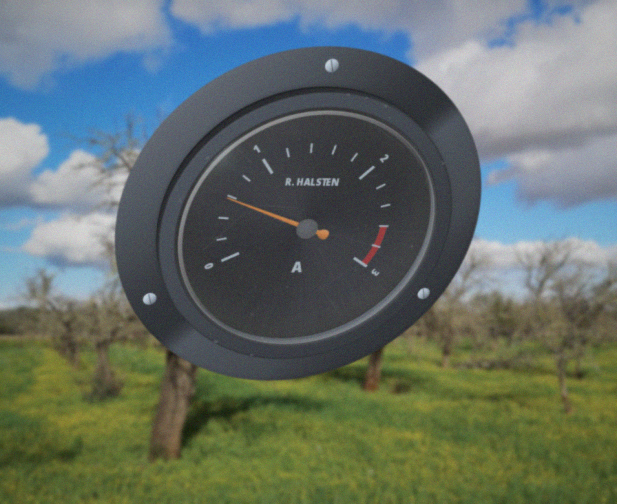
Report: 0.6; A
